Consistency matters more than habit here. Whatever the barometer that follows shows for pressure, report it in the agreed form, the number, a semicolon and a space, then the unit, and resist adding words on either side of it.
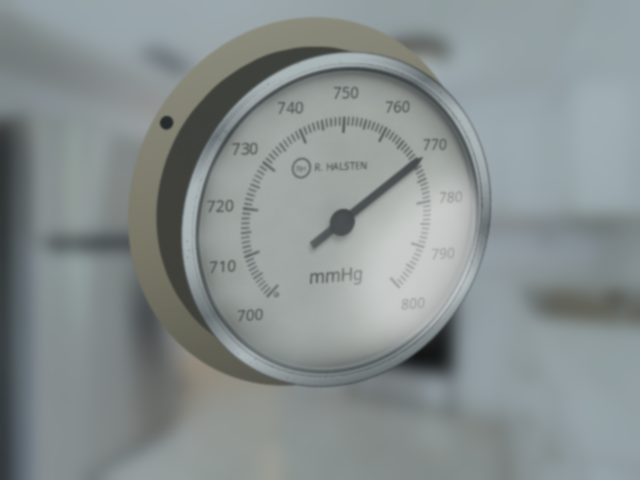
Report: 770; mmHg
